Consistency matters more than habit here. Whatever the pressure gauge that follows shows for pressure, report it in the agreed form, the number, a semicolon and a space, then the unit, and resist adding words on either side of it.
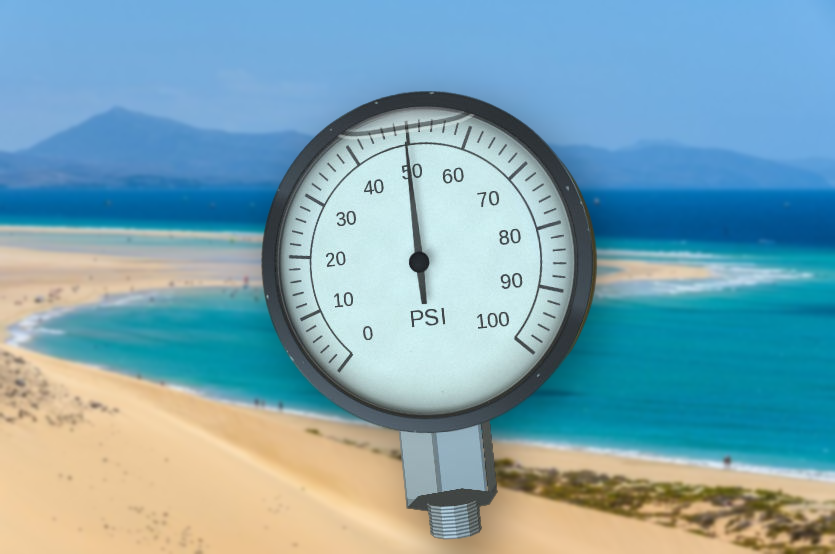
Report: 50; psi
